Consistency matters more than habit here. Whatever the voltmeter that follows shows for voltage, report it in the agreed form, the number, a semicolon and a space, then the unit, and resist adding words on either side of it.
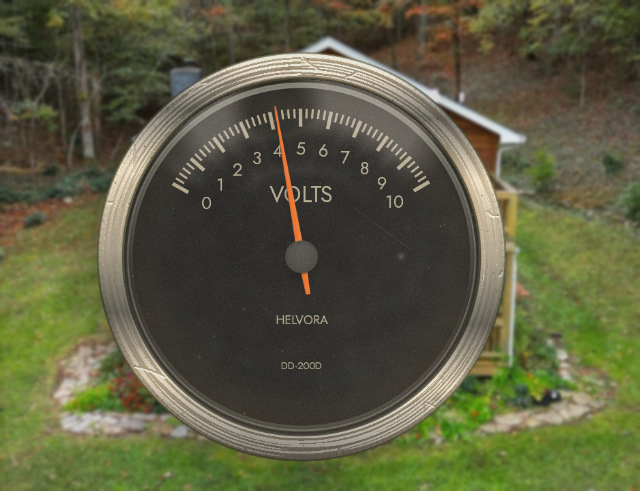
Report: 4.2; V
